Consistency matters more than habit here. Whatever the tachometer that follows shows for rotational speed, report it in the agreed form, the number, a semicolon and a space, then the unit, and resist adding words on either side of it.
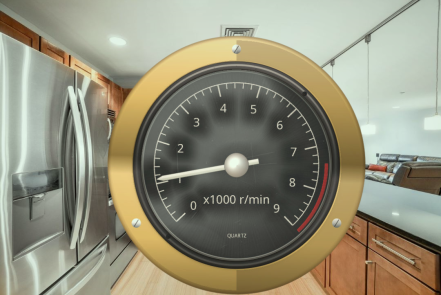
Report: 1100; rpm
